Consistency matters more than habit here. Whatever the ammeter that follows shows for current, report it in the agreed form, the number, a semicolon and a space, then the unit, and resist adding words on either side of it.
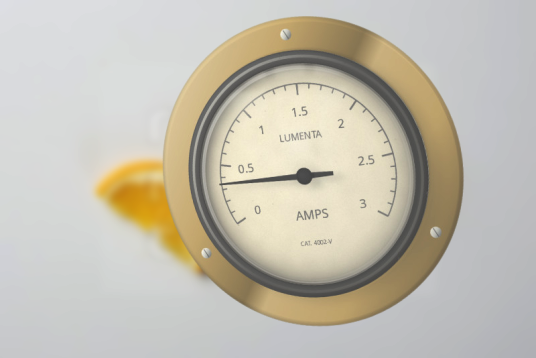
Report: 0.35; A
